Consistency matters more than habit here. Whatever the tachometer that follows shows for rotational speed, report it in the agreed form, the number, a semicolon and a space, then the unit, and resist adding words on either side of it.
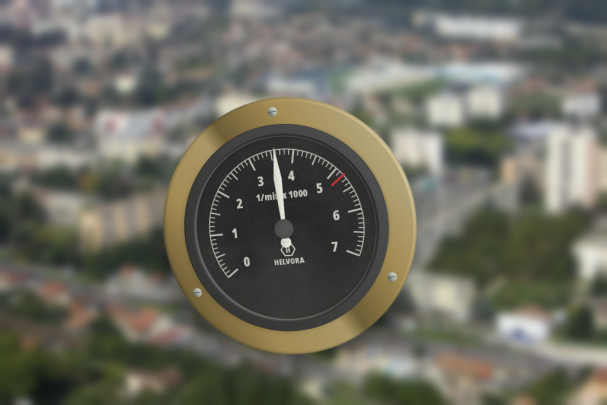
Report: 3600; rpm
